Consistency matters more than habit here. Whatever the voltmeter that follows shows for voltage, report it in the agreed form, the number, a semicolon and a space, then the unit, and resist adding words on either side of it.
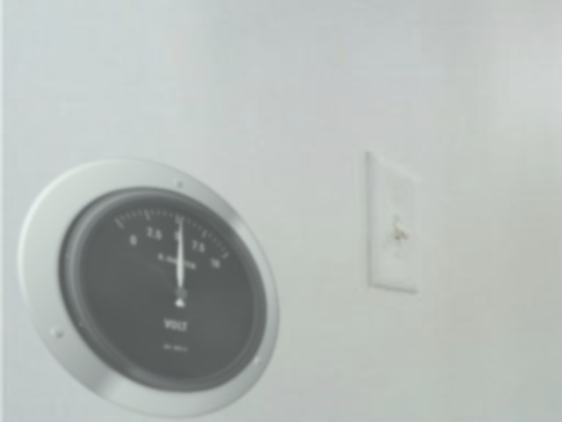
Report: 5; V
